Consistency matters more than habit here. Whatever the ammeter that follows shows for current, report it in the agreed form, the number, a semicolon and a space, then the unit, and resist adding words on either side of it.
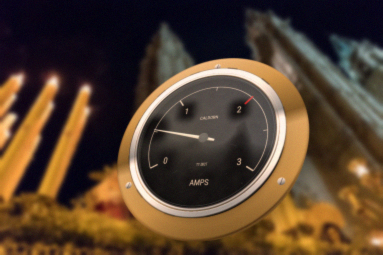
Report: 0.5; A
